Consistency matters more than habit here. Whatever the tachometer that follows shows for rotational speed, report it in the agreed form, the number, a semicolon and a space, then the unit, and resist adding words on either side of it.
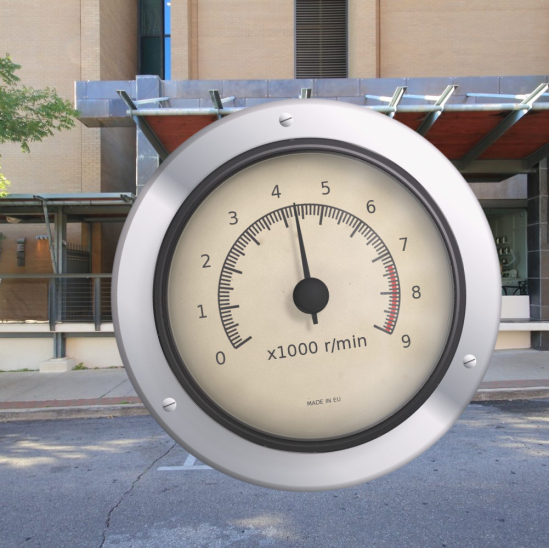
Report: 4300; rpm
